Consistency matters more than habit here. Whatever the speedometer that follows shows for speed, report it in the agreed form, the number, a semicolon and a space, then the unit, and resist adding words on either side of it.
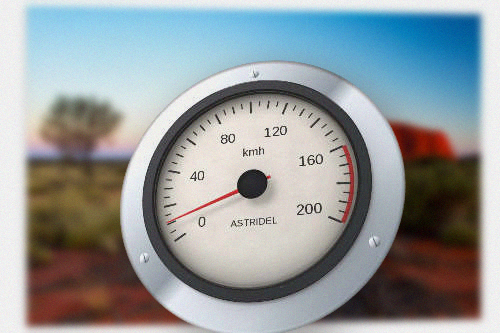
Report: 10; km/h
